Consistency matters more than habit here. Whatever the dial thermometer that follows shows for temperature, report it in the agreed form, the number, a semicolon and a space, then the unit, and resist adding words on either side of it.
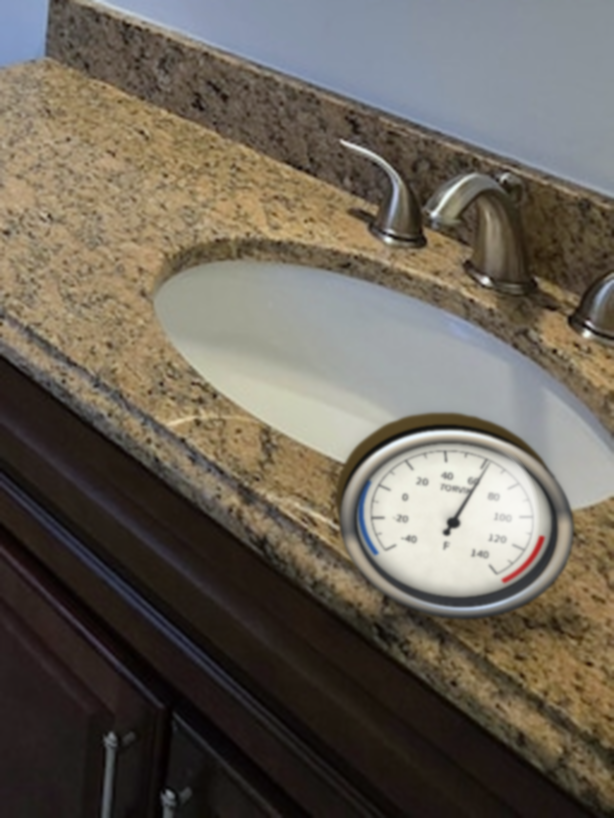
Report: 60; °F
